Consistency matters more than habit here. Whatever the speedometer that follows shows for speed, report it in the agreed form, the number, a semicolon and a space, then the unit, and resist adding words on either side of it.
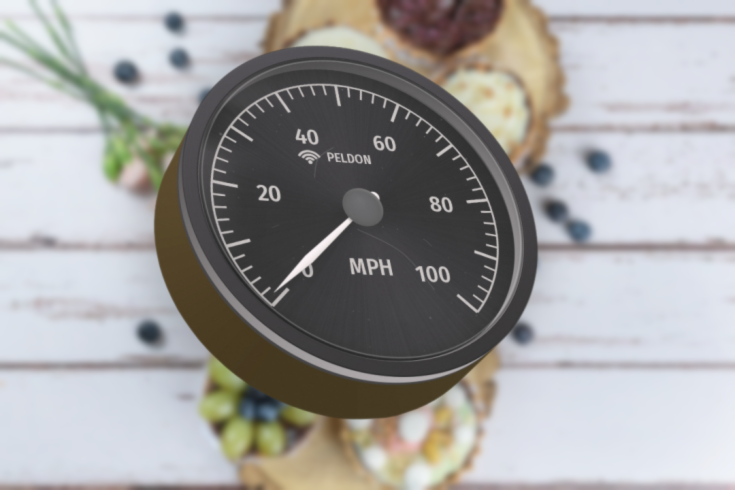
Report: 1; mph
